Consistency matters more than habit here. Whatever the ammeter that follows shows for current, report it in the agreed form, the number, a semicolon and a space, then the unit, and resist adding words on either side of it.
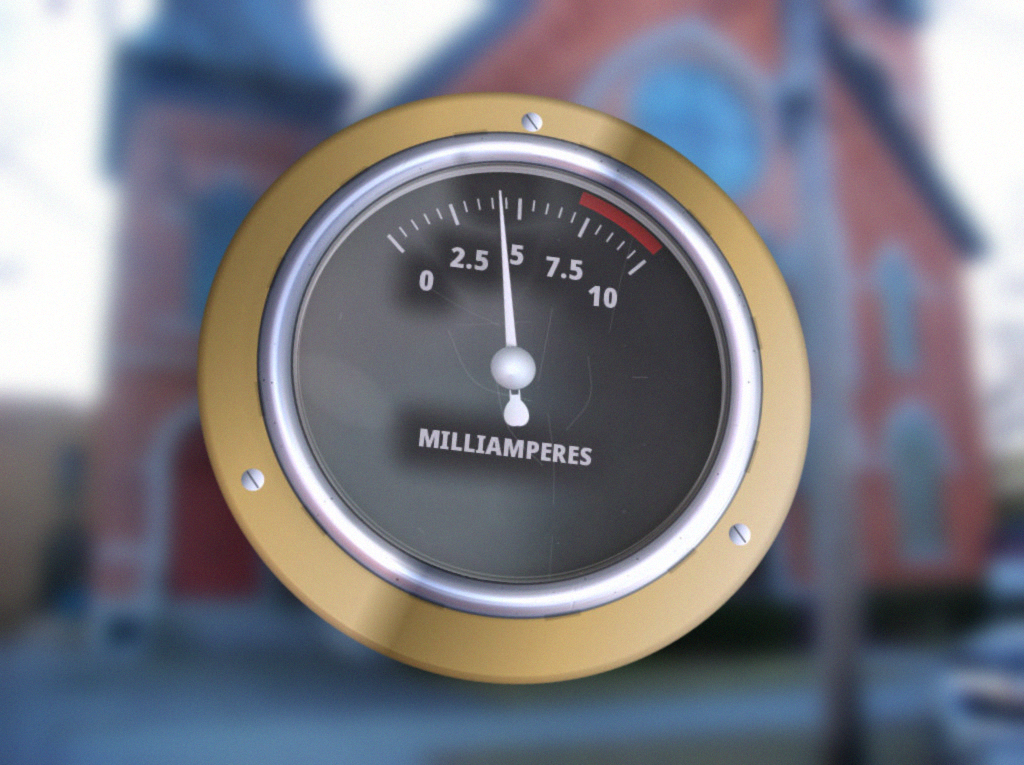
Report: 4.25; mA
